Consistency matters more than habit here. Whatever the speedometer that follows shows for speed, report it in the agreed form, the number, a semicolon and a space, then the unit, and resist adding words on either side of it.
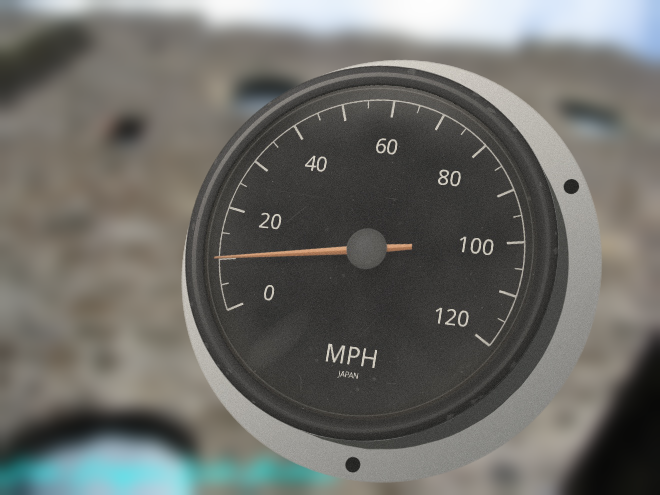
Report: 10; mph
